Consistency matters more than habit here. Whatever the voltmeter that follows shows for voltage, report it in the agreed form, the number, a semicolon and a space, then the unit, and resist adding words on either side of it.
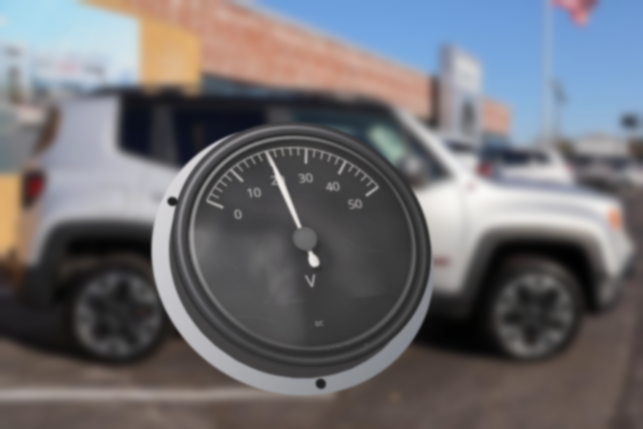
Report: 20; V
